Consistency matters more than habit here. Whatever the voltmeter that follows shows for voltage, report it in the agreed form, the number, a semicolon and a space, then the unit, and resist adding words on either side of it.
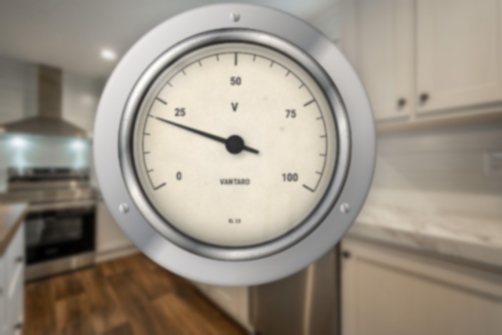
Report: 20; V
